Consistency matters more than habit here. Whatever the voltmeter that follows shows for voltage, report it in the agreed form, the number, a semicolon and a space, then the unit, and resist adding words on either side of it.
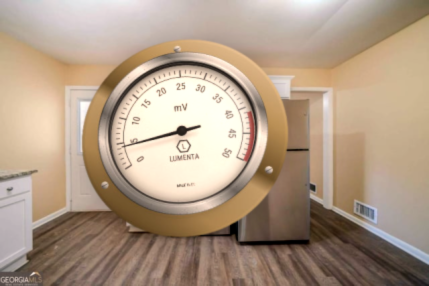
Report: 4; mV
